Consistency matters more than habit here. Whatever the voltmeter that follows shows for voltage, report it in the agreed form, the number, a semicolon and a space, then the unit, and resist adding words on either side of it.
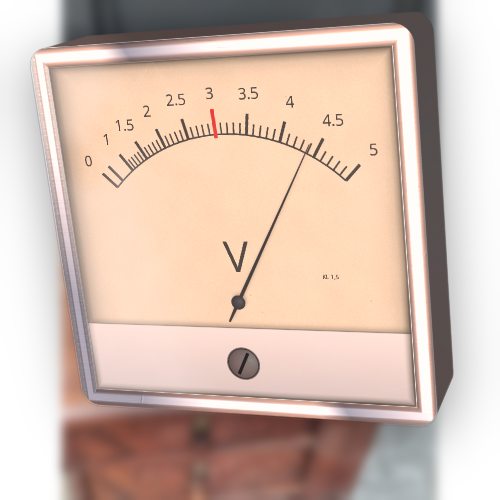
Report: 4.4; V
